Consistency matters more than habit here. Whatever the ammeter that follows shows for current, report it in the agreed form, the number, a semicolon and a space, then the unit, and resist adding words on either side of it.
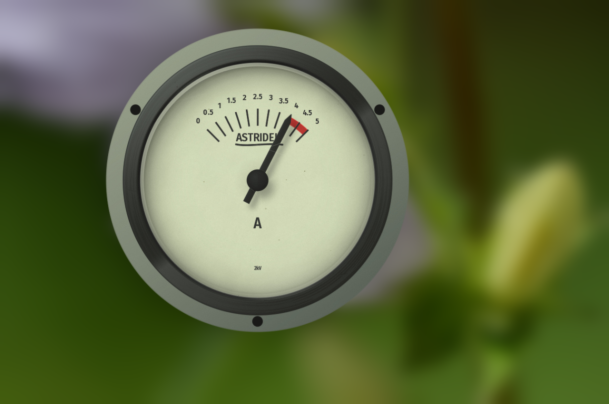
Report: 4; A
